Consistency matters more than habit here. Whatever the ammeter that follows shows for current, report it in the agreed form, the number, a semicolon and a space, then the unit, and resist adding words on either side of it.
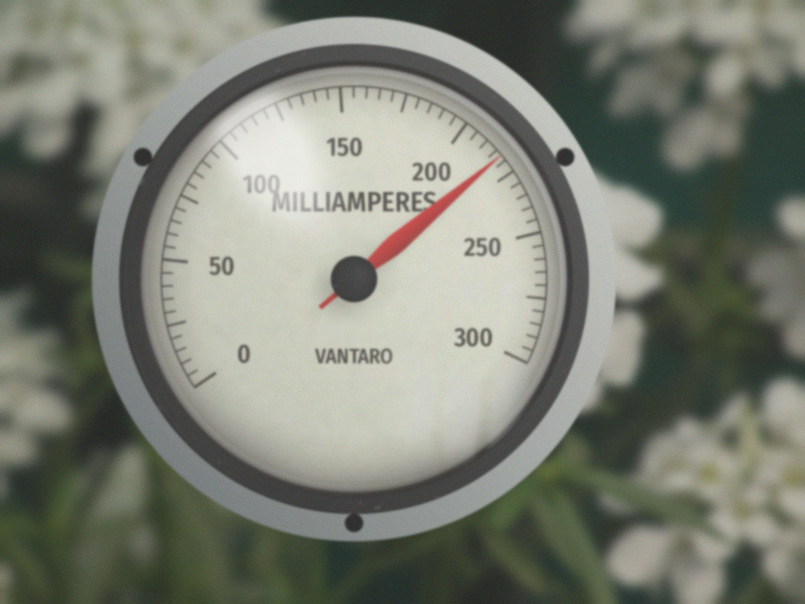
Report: 217.5; mA
